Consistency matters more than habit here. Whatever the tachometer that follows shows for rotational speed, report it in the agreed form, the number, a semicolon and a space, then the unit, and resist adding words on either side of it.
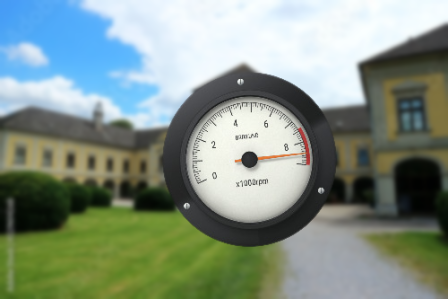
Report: 8500; rpm
